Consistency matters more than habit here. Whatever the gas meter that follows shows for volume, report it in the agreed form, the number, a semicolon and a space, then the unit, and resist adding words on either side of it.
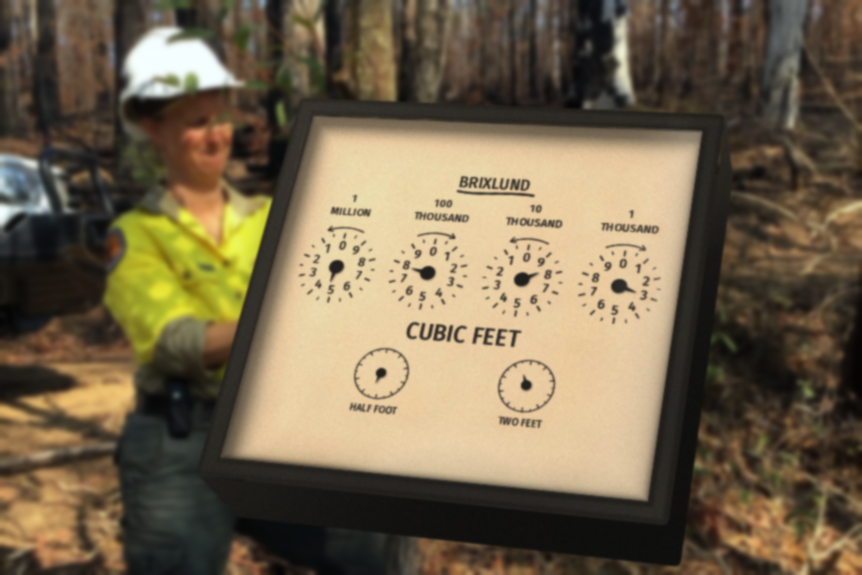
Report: 478300; ft³
